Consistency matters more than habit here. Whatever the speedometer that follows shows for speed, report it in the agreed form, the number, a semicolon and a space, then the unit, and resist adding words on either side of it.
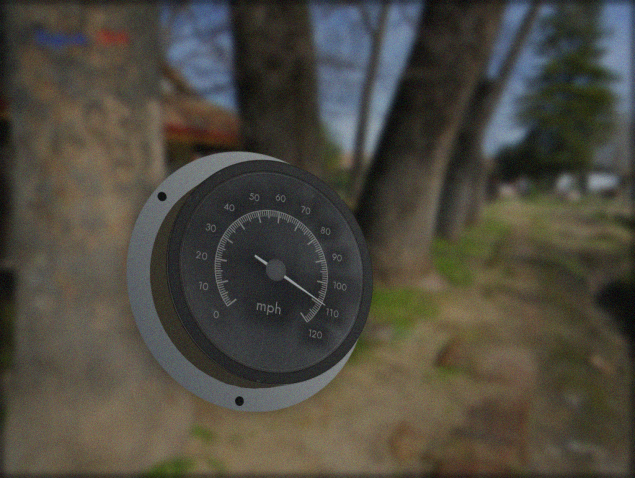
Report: 110; mph
